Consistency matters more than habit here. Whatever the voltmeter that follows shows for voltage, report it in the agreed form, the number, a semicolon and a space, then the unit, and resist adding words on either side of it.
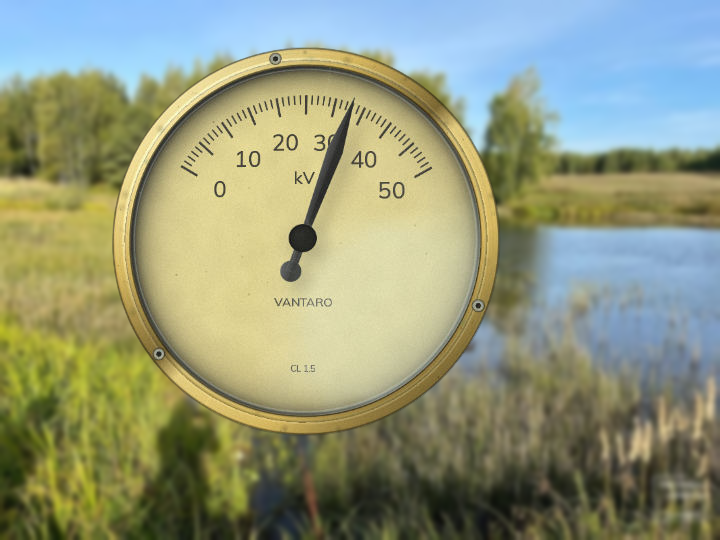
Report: 33; kV
